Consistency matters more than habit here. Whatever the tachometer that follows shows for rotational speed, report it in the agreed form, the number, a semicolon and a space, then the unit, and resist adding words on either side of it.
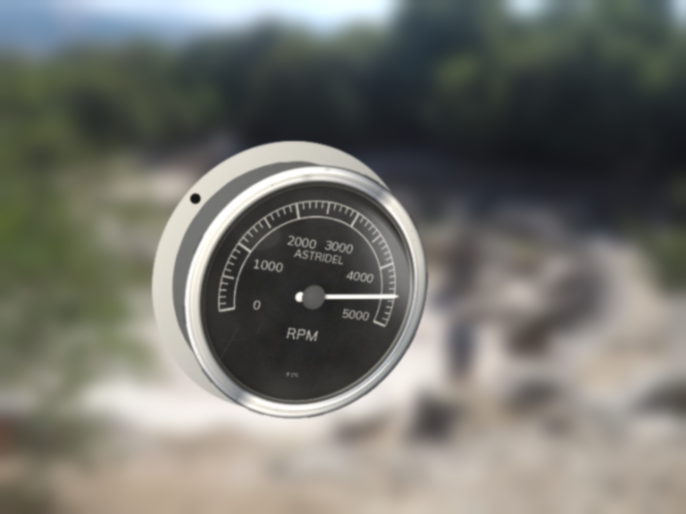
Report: 4500; rpm
